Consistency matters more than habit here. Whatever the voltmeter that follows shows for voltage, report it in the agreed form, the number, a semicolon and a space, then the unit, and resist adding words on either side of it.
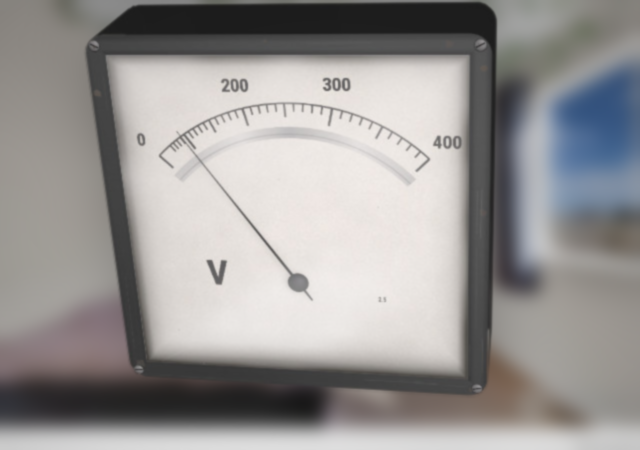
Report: 100; V
